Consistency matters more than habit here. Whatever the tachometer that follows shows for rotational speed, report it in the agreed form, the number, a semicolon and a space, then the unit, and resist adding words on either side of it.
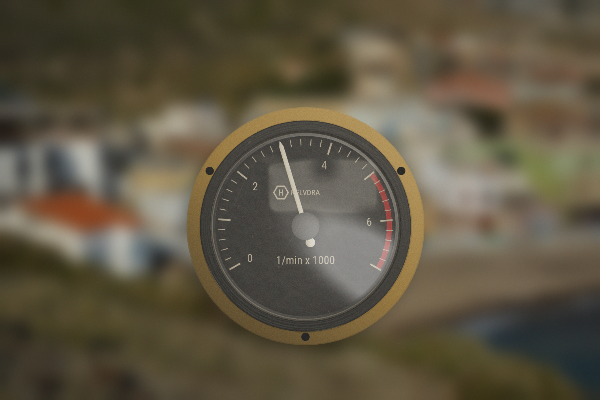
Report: 3000; rpm
